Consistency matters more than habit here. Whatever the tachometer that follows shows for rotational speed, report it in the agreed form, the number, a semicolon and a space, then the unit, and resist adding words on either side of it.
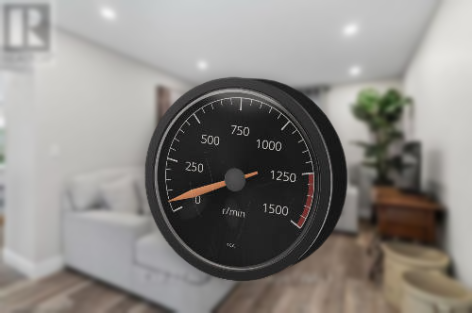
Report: 50; rpm
